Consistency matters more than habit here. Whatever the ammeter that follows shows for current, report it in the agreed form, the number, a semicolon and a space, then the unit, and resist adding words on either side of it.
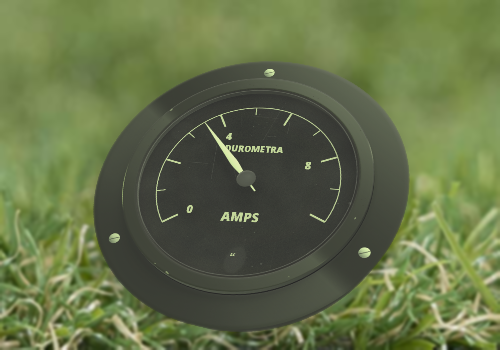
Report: 3.5; A
